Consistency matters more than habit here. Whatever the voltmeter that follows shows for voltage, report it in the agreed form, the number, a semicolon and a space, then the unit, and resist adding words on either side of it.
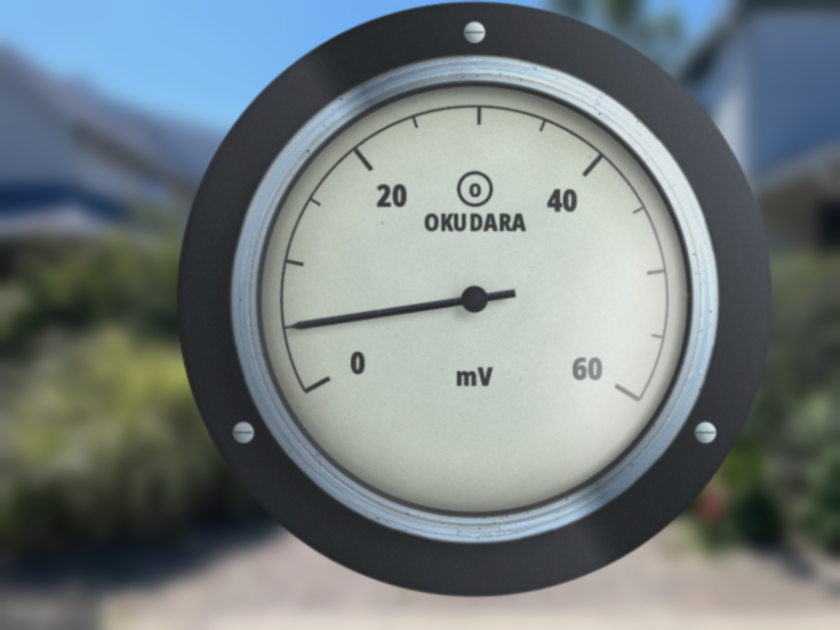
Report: 5; mV
